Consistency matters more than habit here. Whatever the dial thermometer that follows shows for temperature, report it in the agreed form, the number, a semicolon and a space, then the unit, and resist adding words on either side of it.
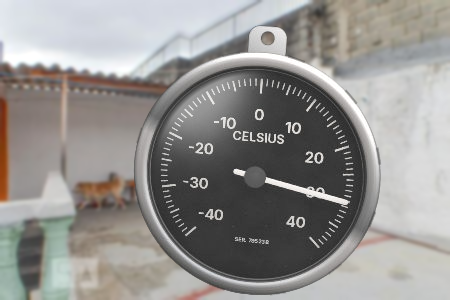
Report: 30; °C
